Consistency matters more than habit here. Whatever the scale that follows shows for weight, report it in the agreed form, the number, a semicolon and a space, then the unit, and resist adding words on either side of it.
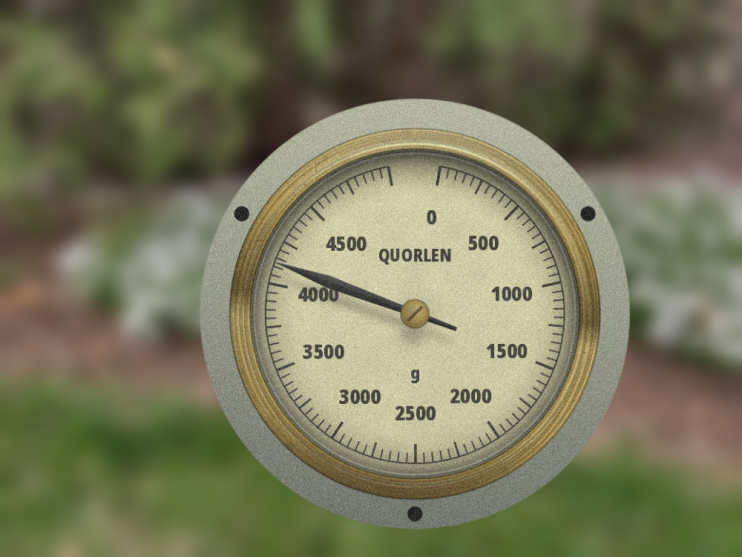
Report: 4125; g
